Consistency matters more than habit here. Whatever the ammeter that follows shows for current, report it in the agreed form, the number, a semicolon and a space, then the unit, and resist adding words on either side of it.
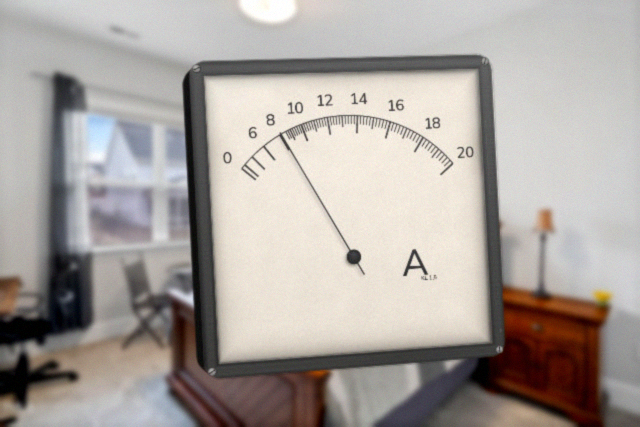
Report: 8; A
